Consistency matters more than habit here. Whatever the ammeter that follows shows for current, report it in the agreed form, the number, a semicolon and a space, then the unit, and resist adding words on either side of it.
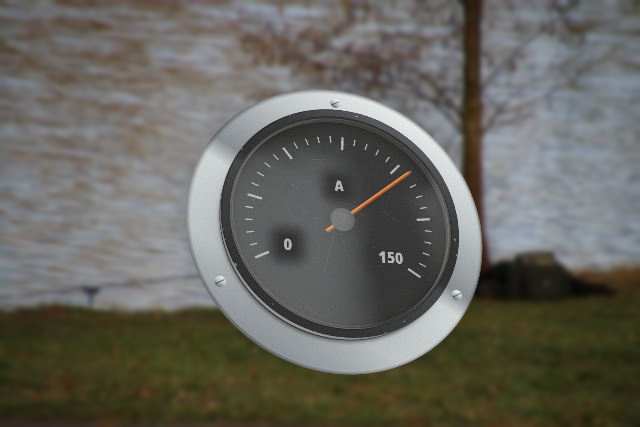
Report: 105; A
